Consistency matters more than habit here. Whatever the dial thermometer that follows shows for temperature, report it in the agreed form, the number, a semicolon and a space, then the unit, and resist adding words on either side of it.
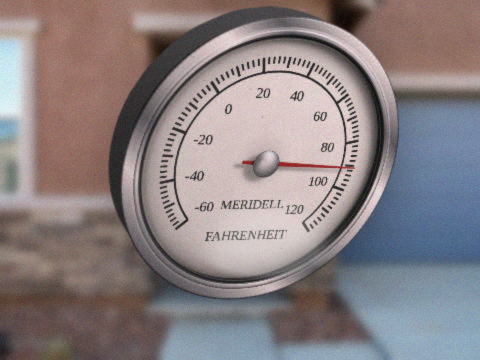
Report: 90; °F
